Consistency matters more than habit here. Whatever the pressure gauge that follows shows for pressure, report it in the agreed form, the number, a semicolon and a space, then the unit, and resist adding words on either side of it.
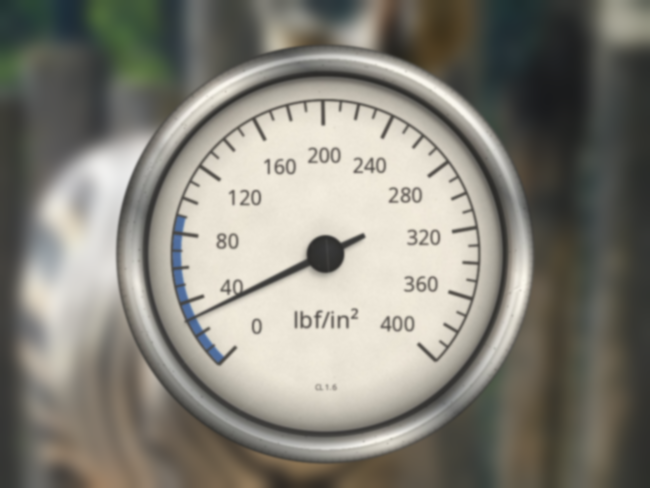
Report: 30; psi
